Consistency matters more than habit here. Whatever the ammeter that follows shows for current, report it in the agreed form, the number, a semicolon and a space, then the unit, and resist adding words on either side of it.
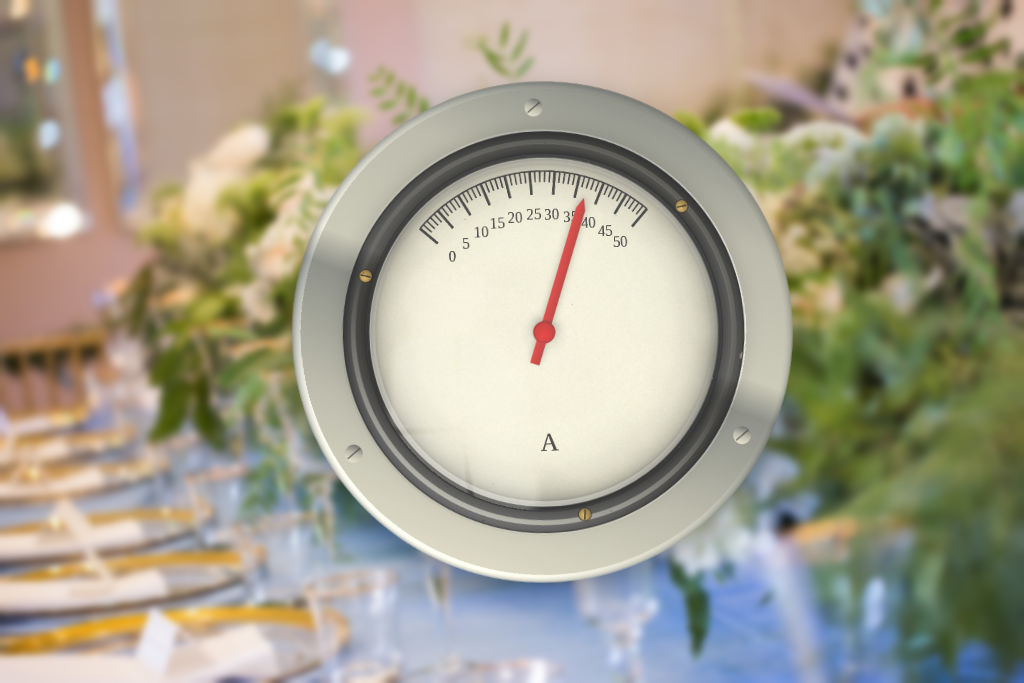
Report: 37; A
